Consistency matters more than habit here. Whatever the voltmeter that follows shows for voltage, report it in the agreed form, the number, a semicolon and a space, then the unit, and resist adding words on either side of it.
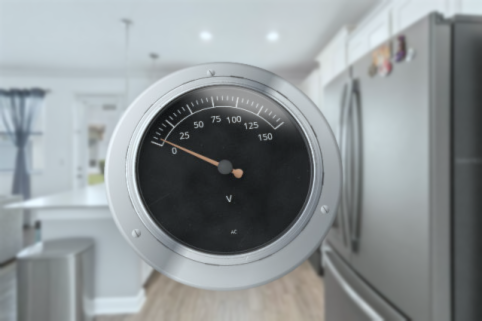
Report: 5; V
